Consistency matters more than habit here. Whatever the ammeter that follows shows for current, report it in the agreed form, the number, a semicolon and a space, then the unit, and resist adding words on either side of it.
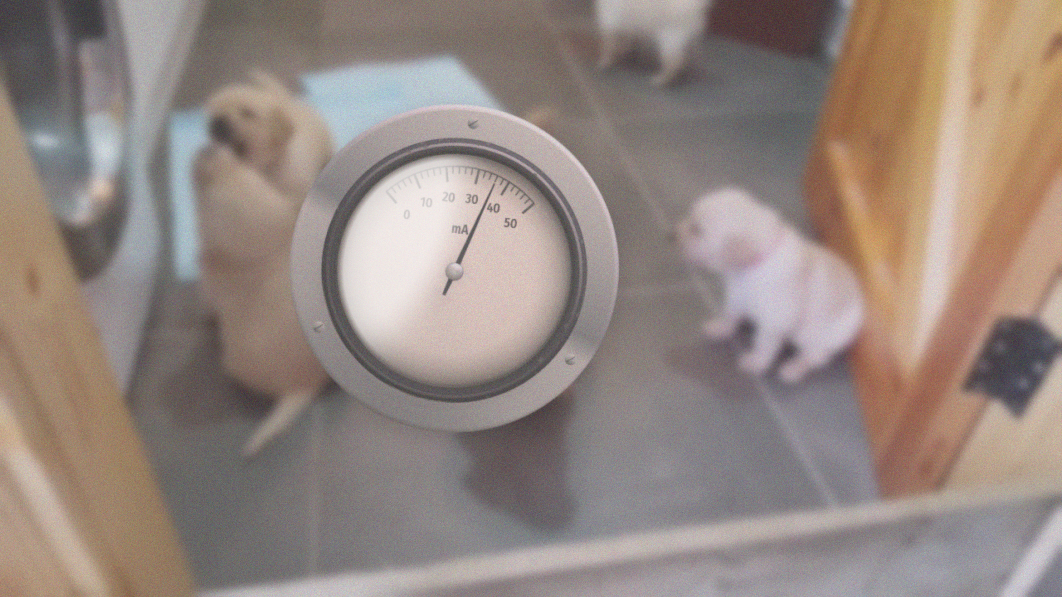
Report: 36; mA
